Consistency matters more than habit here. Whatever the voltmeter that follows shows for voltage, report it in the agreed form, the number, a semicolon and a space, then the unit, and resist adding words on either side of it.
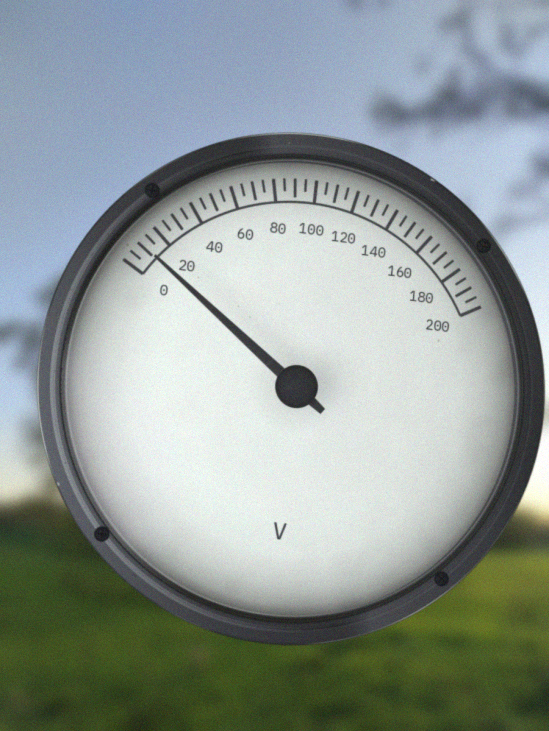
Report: 10; V
